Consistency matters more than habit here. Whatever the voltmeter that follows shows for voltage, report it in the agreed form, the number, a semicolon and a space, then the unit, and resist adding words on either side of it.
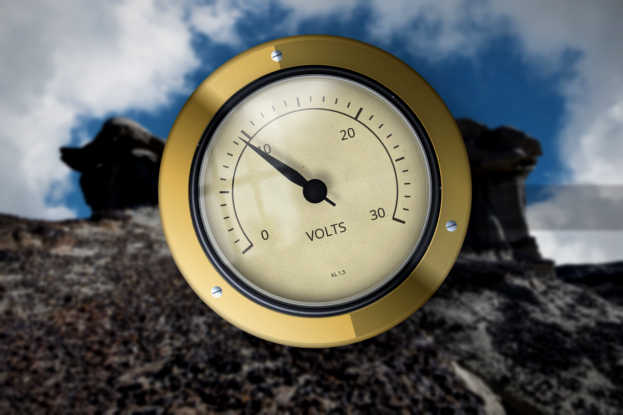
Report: 9.5; V
